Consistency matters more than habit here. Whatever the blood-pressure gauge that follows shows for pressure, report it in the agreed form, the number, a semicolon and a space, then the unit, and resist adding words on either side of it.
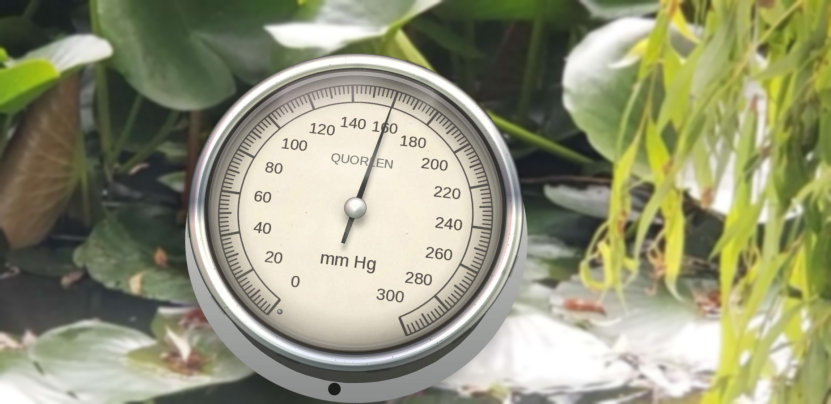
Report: 160; mmHg
